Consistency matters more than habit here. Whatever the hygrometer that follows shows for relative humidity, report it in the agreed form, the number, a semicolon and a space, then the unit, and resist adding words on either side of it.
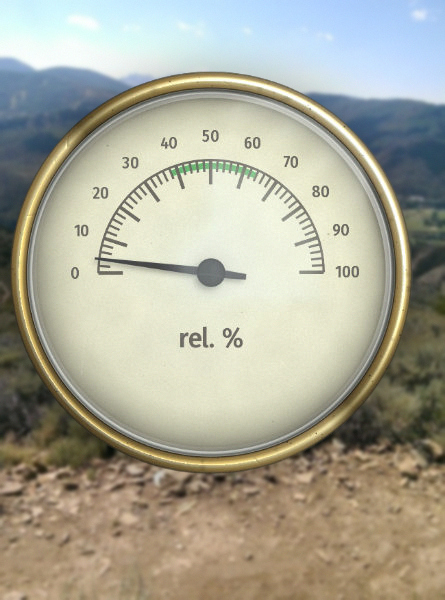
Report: 4; %
